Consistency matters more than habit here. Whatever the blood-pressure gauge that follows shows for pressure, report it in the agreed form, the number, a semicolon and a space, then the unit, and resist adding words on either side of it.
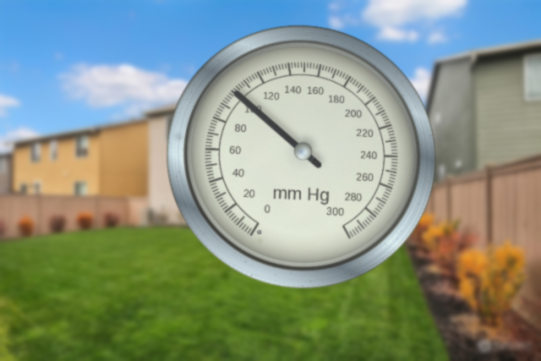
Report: 100; mmHg
